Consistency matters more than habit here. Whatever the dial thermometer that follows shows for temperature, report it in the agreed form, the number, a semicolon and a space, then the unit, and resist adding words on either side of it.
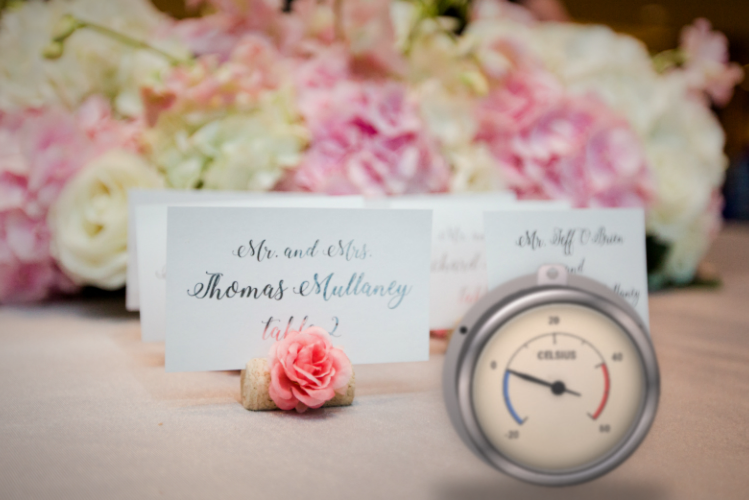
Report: 0; °C
